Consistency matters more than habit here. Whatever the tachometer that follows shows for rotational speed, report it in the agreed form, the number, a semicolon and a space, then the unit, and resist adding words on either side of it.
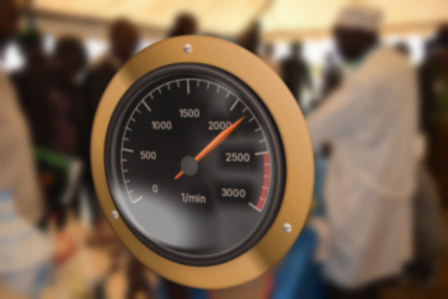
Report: 2150; rpm
